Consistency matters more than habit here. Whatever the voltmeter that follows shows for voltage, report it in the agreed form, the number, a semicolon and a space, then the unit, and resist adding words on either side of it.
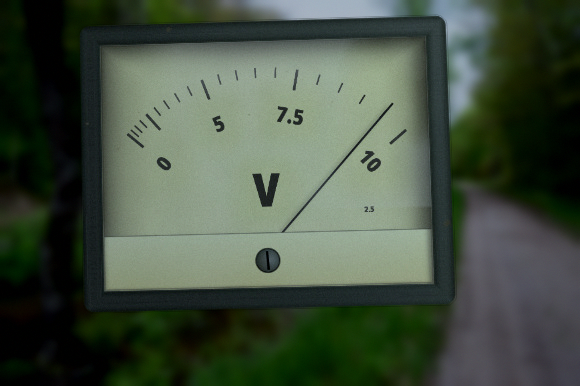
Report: 9.5; V
